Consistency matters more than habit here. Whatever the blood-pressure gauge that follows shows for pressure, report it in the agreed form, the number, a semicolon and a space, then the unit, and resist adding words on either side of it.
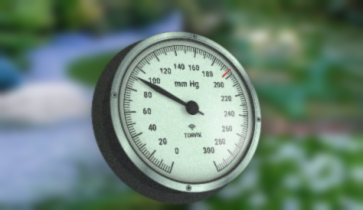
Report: 90; mmHg
